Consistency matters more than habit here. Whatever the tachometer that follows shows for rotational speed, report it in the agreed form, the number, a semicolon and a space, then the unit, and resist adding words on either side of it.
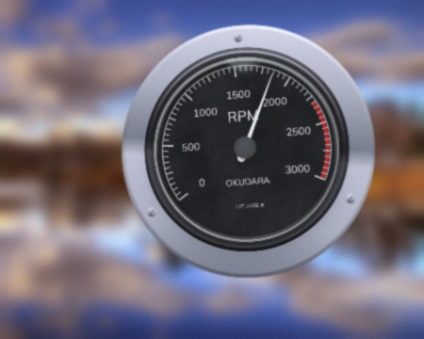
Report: 1850; rpm
